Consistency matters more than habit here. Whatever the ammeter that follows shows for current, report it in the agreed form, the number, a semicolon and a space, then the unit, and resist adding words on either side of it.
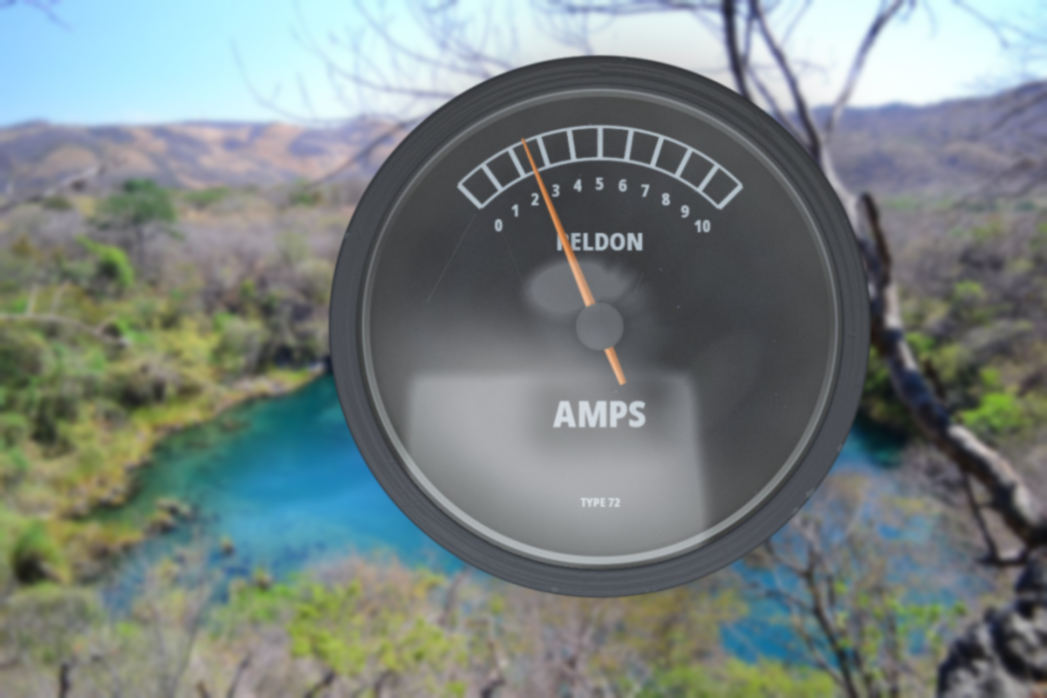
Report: 2.5; A
